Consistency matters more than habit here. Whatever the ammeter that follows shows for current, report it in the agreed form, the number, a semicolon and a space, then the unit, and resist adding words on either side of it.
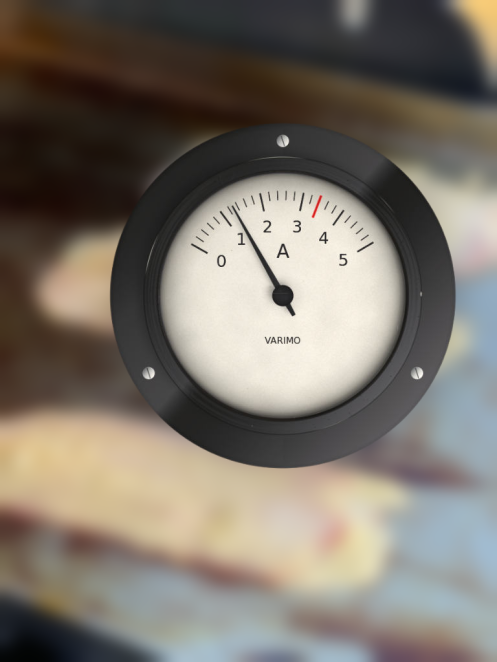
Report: 1.3; A
